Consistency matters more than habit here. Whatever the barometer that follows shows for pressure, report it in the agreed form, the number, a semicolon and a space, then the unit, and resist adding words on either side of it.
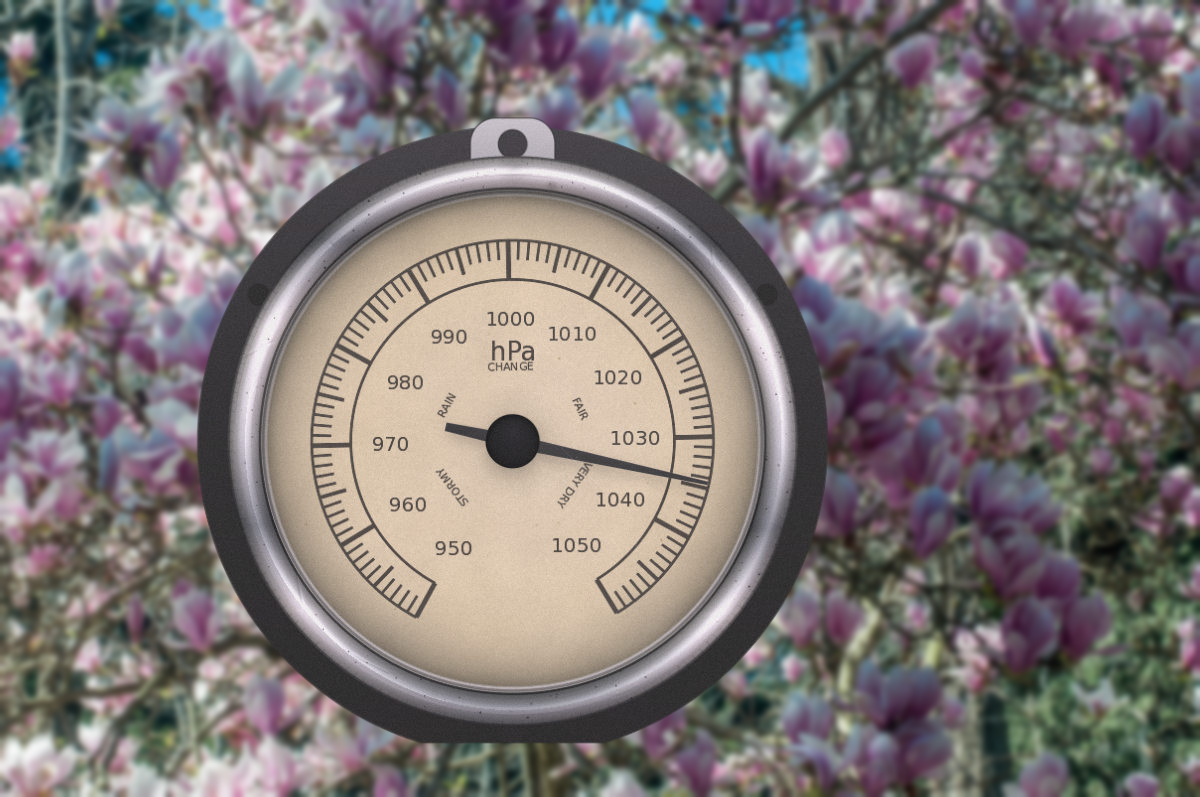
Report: 1034.5; hPa
